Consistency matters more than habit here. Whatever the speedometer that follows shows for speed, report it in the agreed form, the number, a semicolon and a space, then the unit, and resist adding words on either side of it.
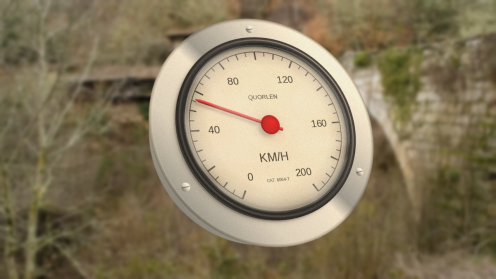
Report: 55; km/h
